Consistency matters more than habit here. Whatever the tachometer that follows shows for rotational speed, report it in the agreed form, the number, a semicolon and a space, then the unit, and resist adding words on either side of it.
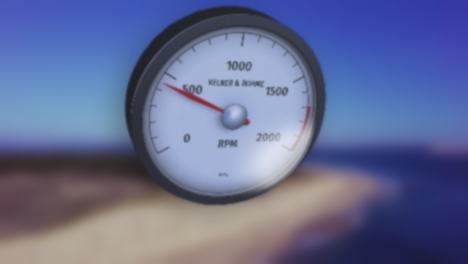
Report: 450; rpm
